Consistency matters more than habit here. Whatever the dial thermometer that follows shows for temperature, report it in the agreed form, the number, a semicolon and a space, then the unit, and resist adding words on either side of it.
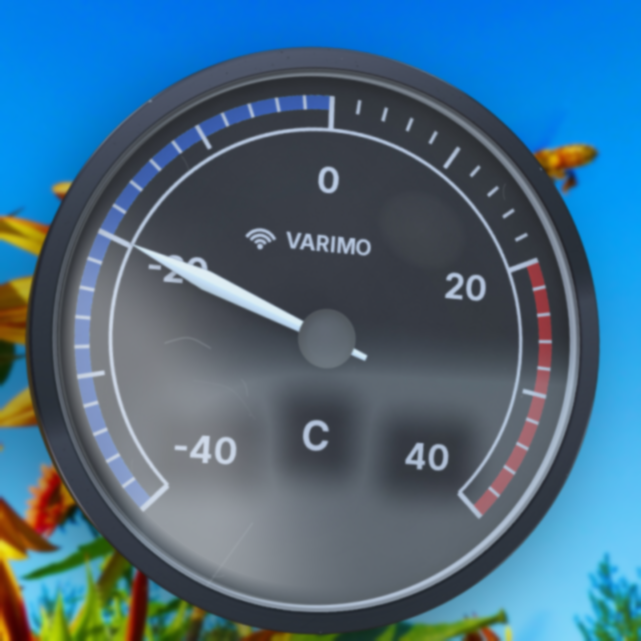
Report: -20; °C
